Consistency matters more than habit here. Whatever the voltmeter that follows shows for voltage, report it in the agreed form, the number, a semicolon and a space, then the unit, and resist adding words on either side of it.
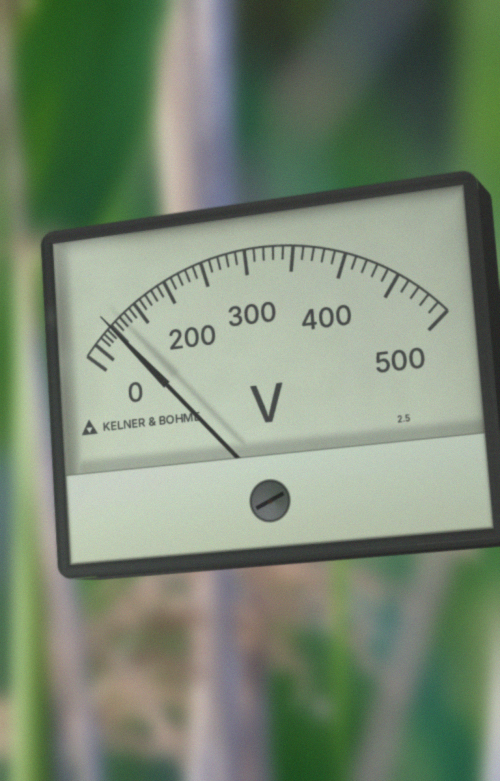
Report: 100; V
